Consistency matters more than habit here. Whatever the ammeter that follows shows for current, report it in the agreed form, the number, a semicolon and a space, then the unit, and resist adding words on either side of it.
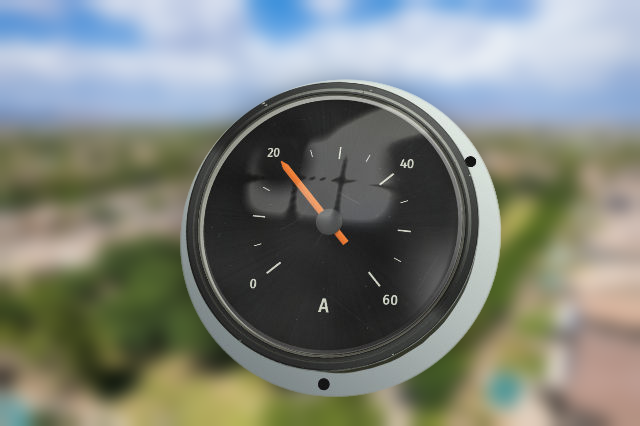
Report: 20; A
